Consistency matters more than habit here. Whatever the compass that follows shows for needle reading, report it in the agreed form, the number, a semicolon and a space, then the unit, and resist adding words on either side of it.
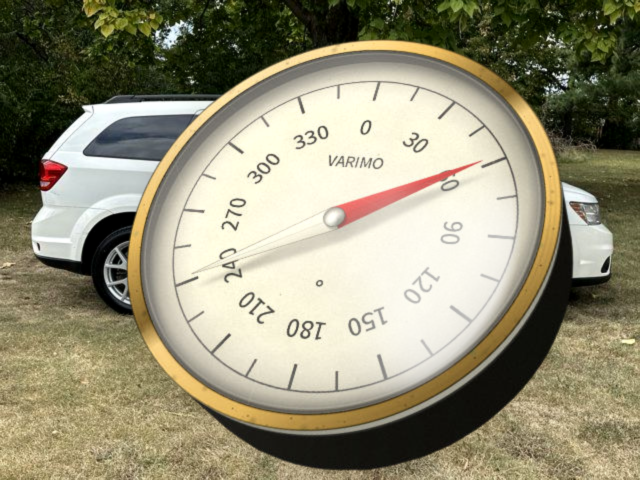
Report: 60; °
